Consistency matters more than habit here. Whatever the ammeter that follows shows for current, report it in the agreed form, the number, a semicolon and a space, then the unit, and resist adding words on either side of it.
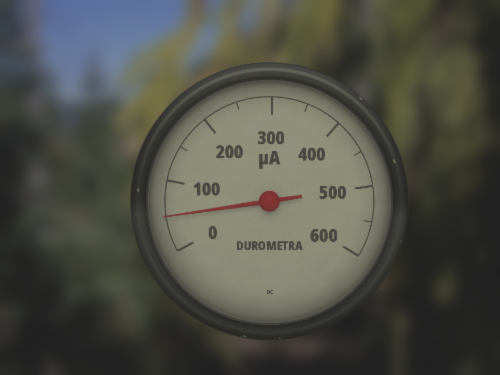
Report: 50; µA
